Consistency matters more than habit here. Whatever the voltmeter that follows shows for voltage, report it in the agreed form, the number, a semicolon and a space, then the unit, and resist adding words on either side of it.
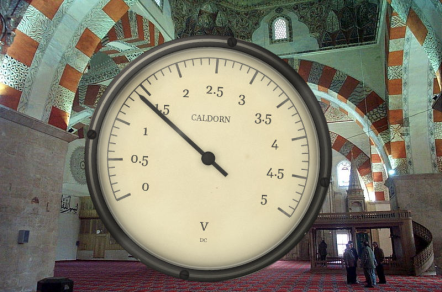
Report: 1.4; V
